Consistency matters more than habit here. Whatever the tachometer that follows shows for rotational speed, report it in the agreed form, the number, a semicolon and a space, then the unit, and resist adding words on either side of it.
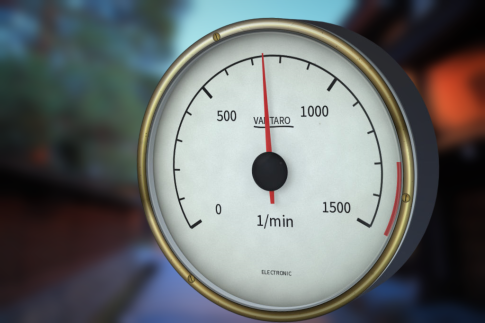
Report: 750; rpm
